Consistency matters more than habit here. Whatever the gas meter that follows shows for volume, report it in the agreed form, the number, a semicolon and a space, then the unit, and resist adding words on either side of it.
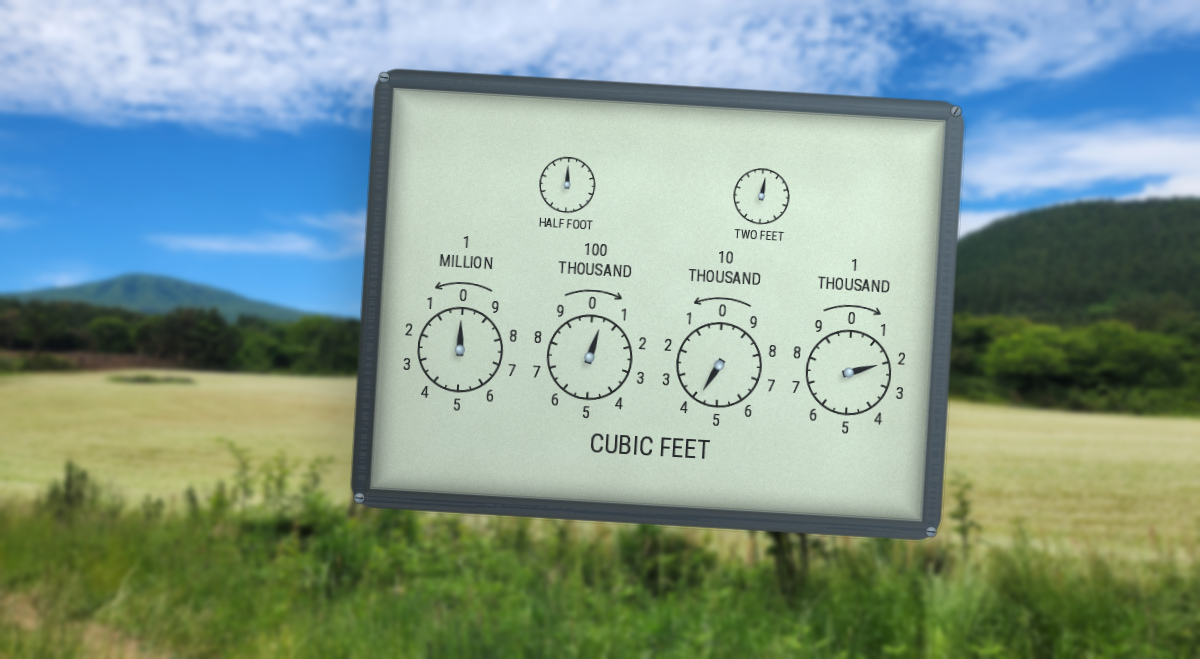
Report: 4200; ft³
